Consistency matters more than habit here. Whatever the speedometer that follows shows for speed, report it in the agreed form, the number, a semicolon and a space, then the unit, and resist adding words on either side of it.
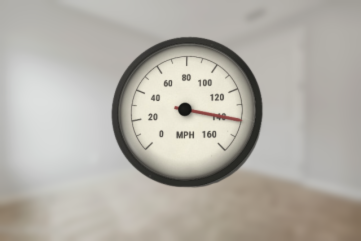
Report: 140; mph
